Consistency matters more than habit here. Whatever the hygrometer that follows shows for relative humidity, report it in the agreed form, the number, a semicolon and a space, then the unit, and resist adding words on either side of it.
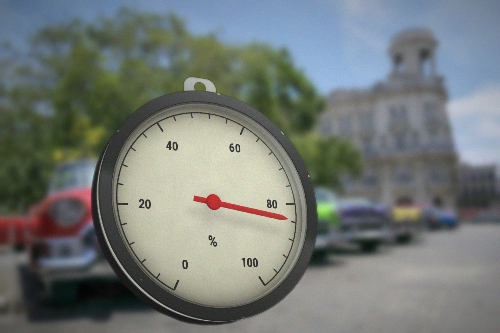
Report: 84; %
